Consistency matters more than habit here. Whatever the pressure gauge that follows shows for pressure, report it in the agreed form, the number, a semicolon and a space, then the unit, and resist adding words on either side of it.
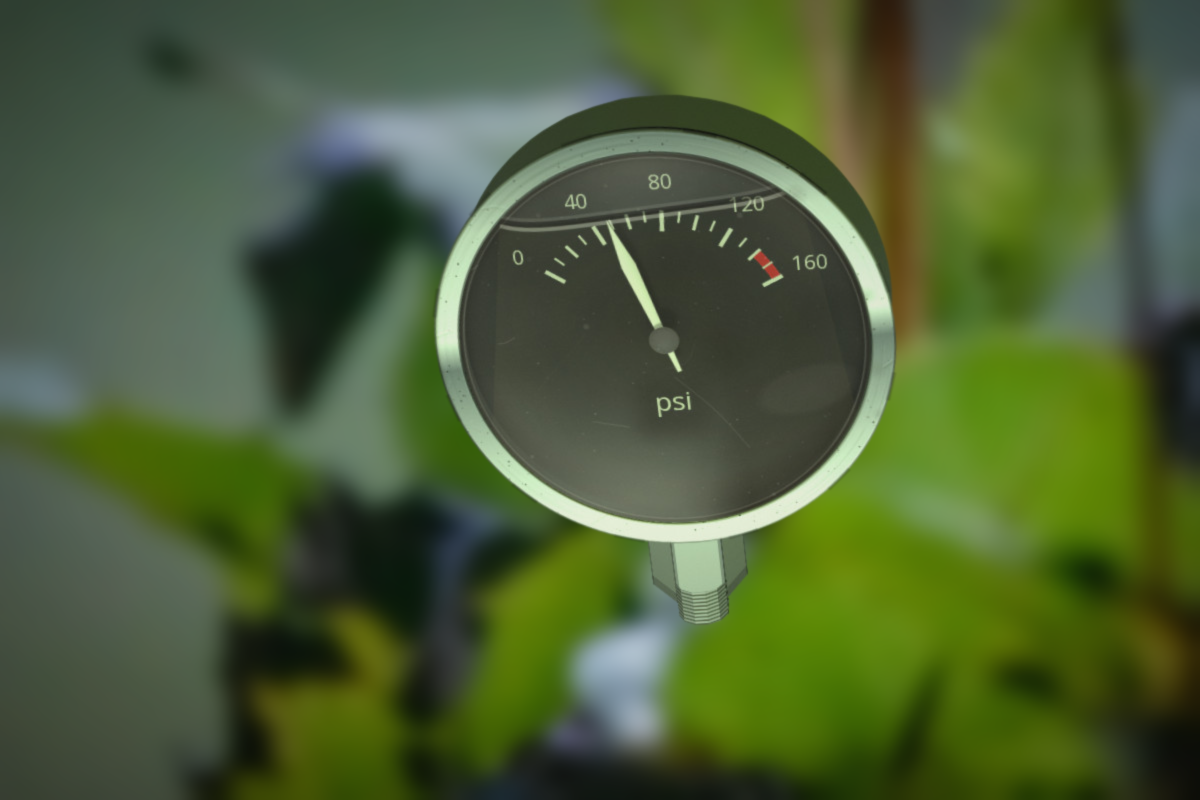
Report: 50; psi
